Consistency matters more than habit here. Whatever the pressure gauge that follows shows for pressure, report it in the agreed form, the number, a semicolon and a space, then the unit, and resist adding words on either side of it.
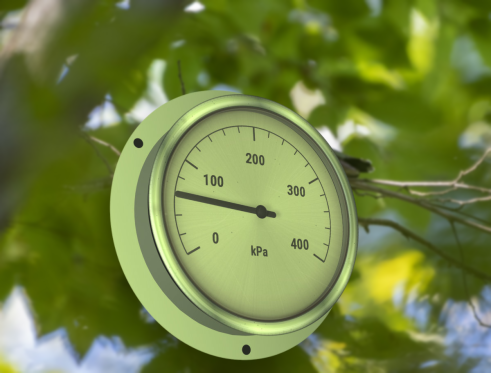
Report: 60; kPa
